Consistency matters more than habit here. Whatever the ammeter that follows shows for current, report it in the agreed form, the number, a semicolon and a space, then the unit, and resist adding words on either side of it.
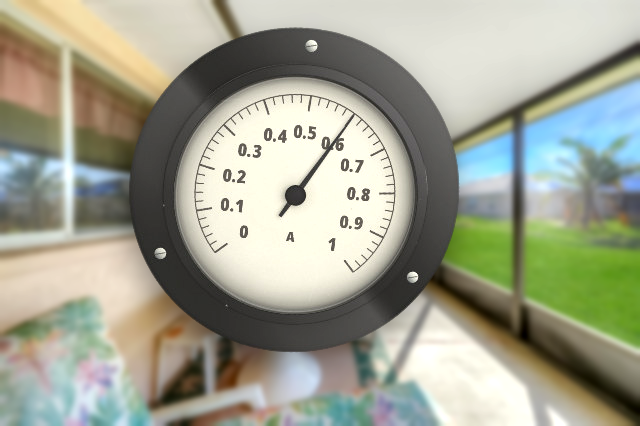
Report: 0.6; A
